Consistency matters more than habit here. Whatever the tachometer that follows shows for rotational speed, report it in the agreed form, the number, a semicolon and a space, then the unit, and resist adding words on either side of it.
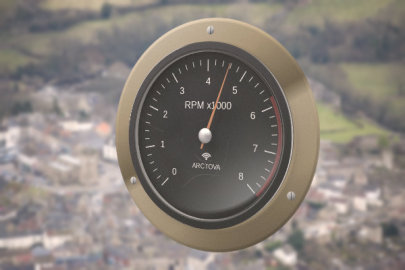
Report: 4600; rpm
